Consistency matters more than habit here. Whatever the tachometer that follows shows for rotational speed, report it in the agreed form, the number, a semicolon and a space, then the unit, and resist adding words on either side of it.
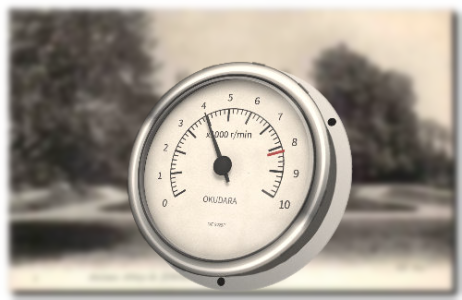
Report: 4000; rpm
